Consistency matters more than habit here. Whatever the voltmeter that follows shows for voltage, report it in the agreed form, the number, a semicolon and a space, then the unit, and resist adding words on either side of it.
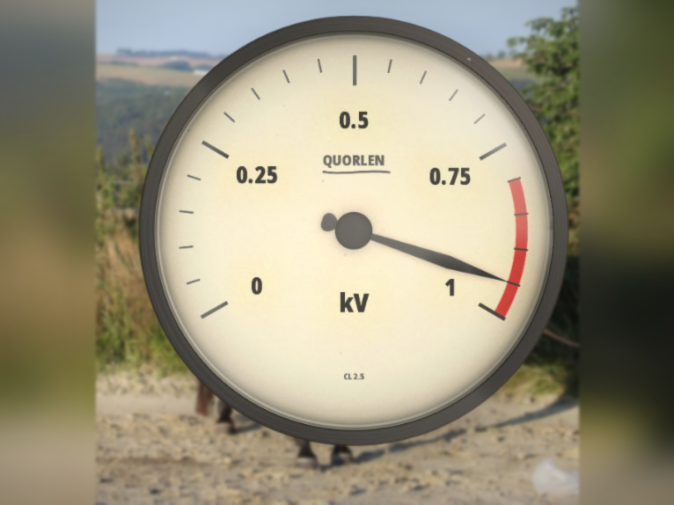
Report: 0.95; kV
